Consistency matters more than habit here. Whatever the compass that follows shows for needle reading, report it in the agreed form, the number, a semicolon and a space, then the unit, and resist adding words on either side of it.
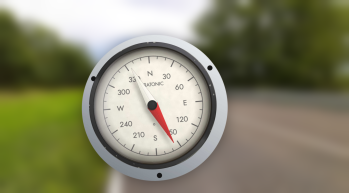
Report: 155; °
